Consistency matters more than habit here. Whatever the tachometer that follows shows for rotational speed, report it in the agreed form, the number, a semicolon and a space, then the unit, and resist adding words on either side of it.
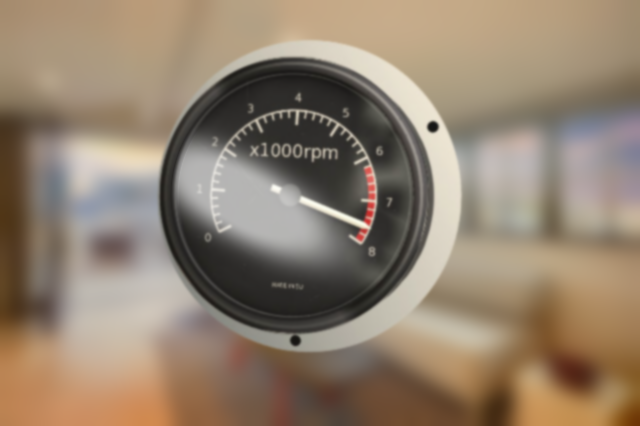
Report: 7600; rpm
